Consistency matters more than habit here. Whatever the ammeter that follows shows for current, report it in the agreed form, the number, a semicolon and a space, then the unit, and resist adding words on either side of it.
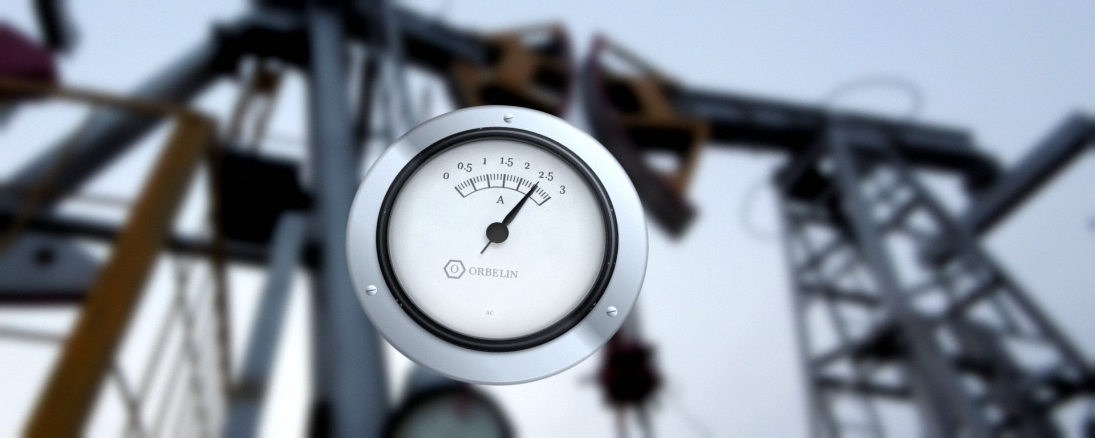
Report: 2.5; A
